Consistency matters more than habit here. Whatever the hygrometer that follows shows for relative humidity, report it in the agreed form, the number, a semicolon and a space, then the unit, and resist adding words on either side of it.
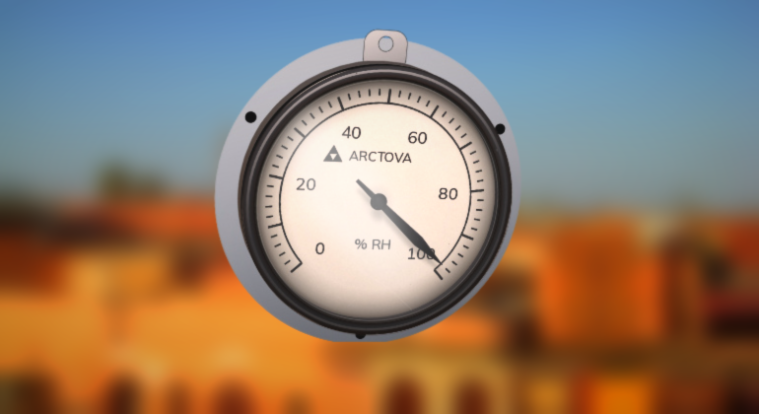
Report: 98; %
